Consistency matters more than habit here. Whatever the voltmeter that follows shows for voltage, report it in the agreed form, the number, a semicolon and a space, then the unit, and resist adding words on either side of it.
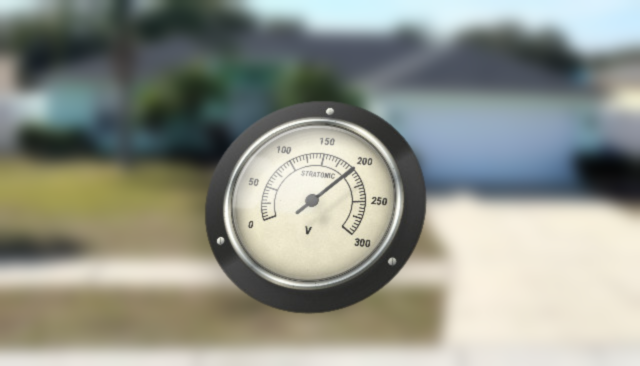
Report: 200; V
